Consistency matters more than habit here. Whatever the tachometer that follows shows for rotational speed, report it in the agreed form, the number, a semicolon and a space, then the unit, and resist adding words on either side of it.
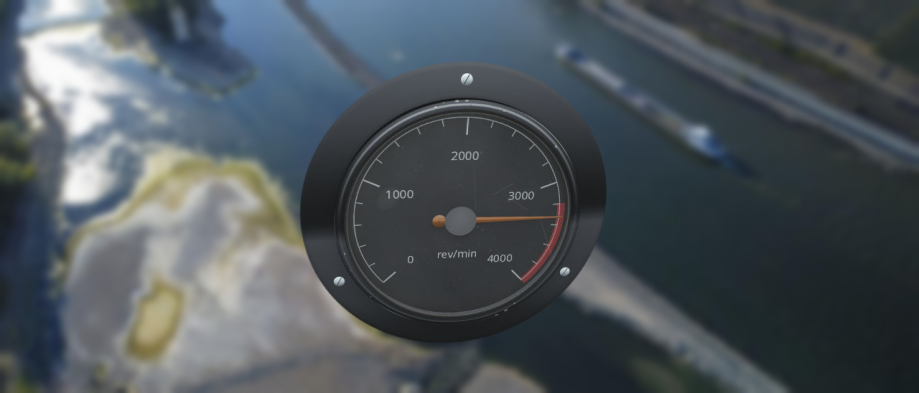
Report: 3300; rpm
